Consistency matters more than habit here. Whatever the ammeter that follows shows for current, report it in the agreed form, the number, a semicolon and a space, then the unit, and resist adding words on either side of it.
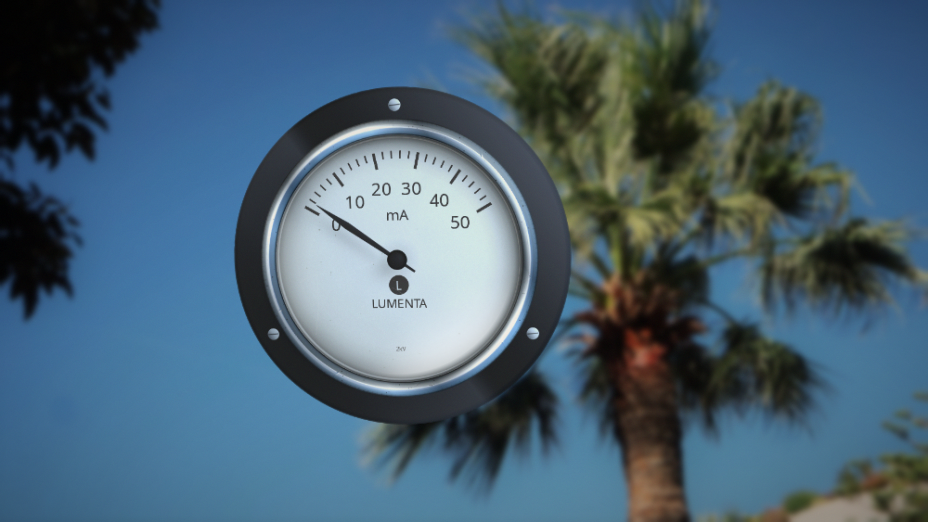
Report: 2; mA
